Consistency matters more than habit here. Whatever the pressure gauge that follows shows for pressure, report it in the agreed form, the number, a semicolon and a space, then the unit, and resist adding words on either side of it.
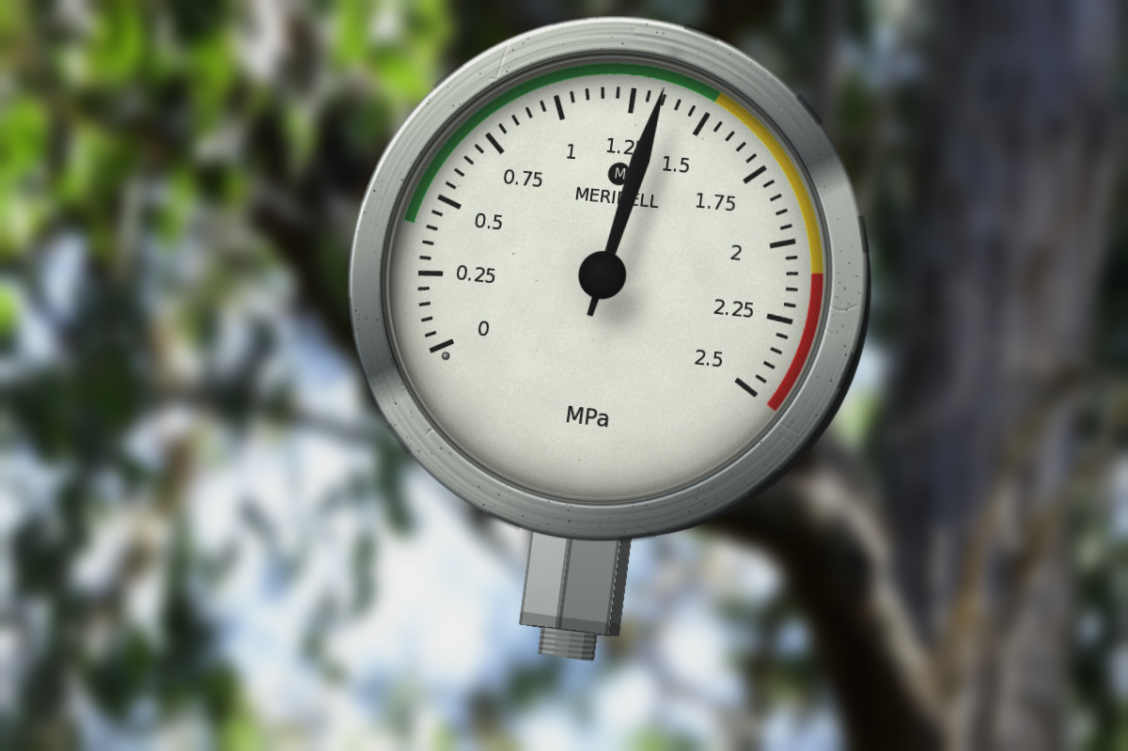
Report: 1.35; MPa
